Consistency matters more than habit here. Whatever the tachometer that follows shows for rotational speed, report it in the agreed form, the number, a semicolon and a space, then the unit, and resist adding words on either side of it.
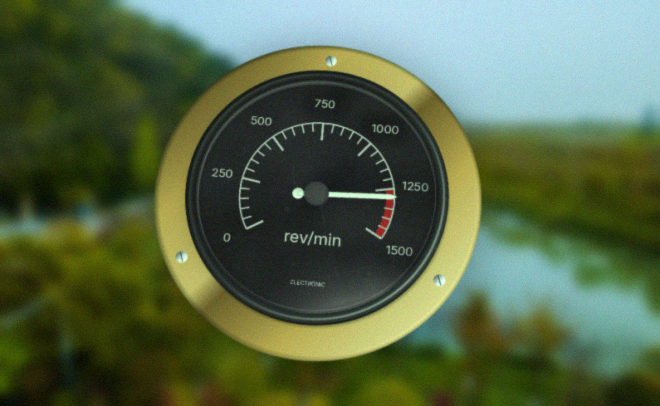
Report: 1300; rpm
